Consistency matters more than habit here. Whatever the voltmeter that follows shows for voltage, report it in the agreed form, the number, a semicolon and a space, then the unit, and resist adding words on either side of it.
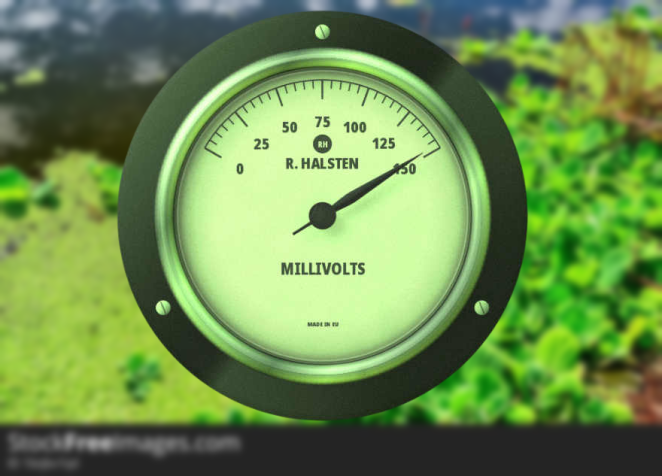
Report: 147.5; mV
